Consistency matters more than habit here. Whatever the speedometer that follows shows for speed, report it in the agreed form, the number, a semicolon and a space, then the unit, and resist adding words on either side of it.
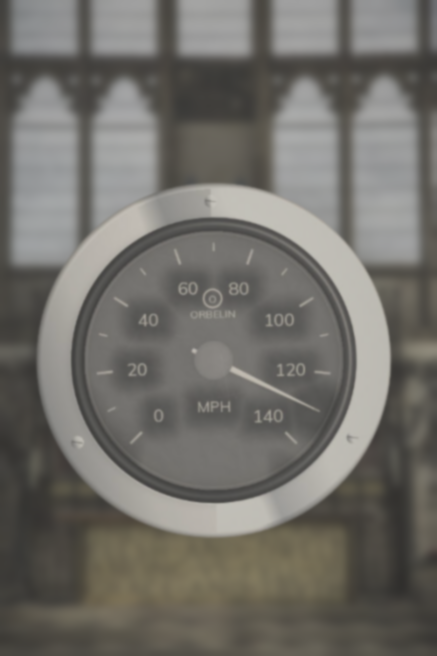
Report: 130; mph
